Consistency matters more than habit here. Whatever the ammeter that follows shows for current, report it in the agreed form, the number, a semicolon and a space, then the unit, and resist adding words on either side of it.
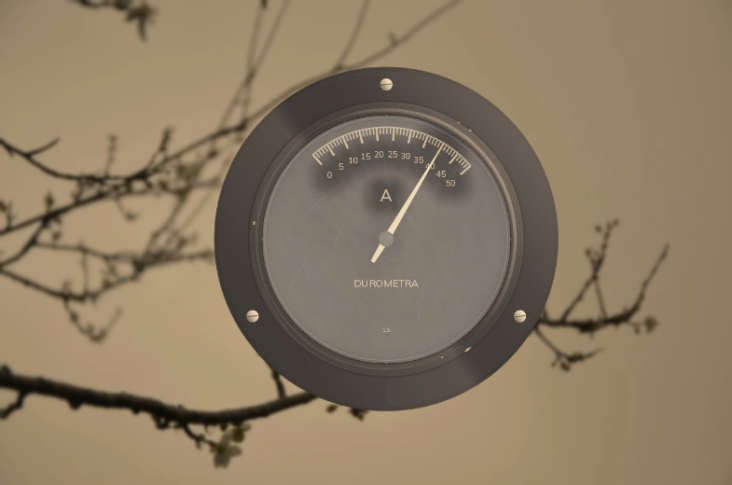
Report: 40; A
